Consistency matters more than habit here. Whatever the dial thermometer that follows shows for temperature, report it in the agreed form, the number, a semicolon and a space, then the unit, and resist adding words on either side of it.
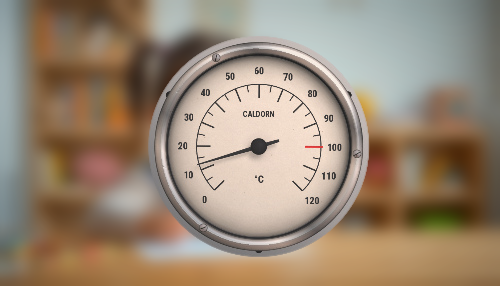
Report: 12.5; °C
